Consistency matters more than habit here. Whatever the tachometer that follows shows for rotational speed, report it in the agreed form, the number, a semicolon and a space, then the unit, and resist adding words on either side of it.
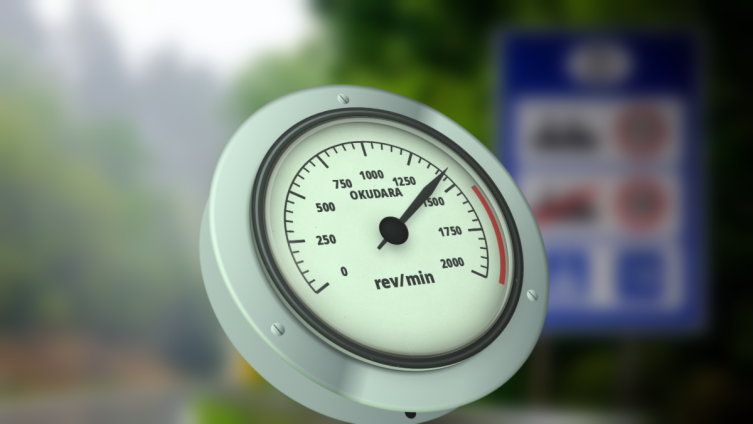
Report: 1425; rpm
